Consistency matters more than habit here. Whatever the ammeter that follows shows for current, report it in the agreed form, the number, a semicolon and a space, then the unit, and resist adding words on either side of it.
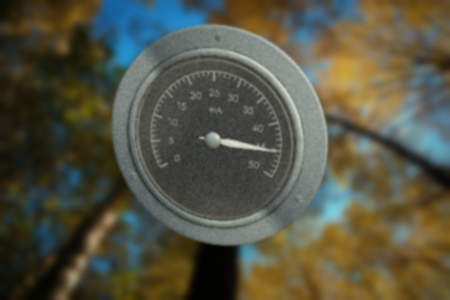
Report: 45; mA
